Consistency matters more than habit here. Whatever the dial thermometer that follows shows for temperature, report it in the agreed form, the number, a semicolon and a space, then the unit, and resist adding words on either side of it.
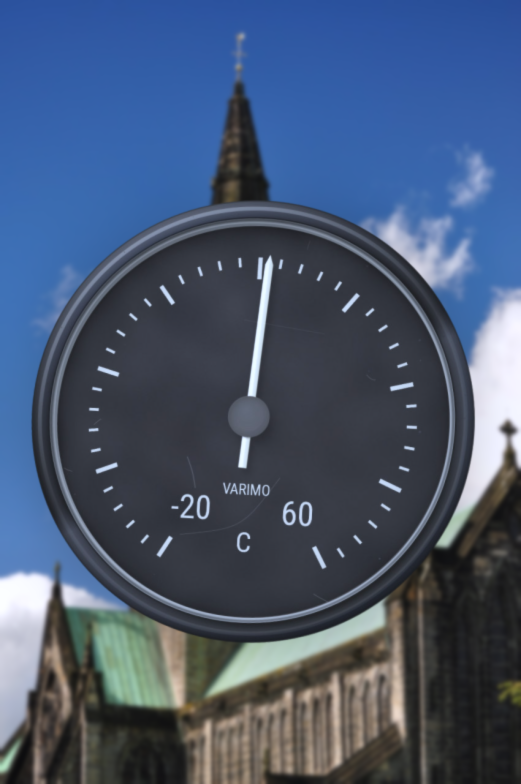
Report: 21; °C
